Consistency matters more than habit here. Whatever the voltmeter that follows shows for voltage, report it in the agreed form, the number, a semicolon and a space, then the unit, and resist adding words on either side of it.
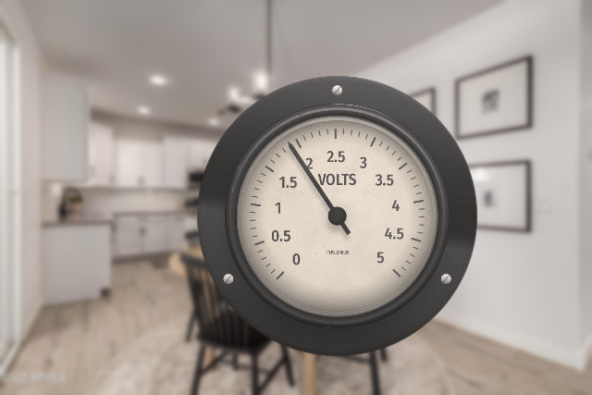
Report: 1.9; V
